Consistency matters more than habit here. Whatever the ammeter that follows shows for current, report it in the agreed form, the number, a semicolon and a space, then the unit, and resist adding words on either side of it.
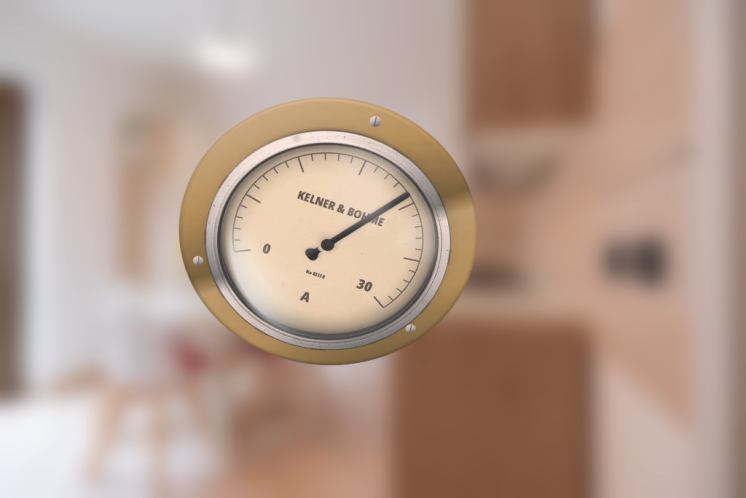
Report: 19; A
